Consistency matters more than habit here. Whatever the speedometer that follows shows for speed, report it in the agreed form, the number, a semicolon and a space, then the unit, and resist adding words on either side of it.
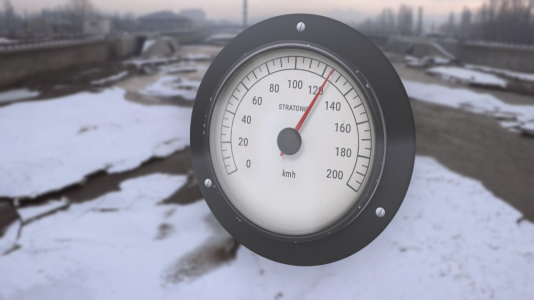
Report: 125; km/h
